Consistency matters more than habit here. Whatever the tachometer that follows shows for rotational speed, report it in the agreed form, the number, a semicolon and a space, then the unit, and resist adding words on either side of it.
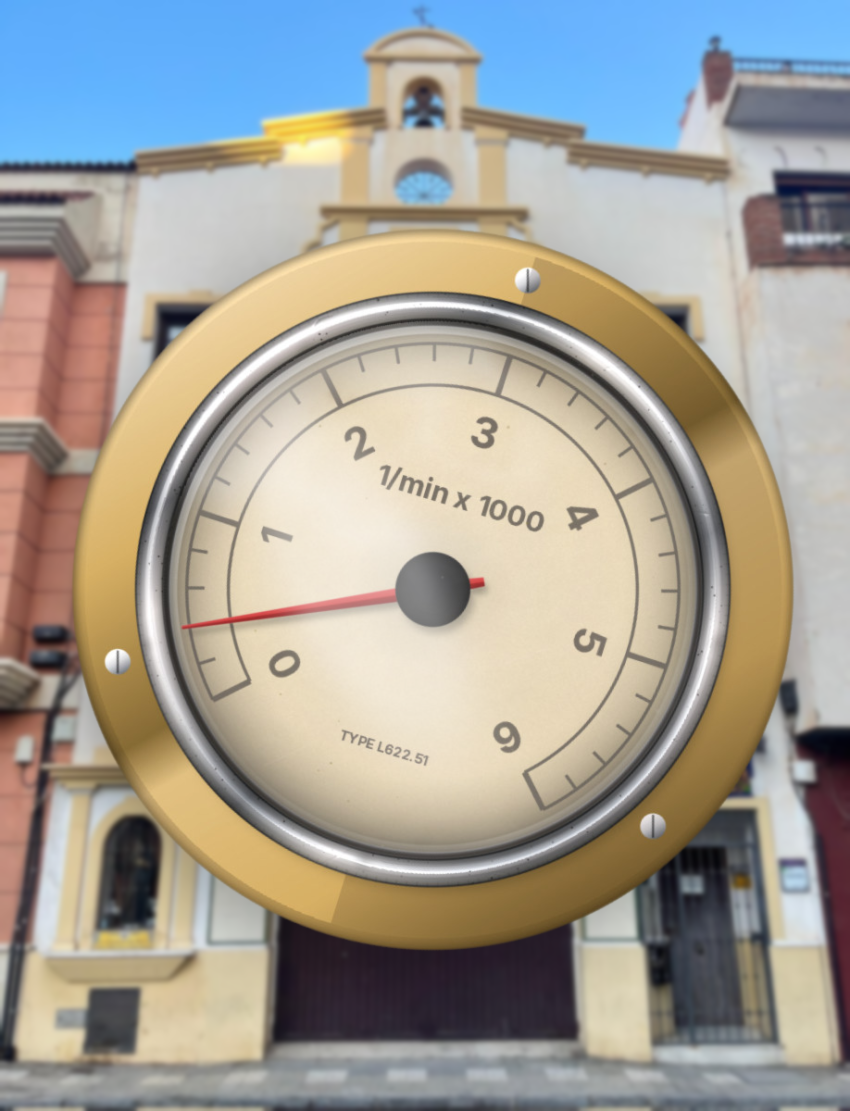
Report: 400; rpm
